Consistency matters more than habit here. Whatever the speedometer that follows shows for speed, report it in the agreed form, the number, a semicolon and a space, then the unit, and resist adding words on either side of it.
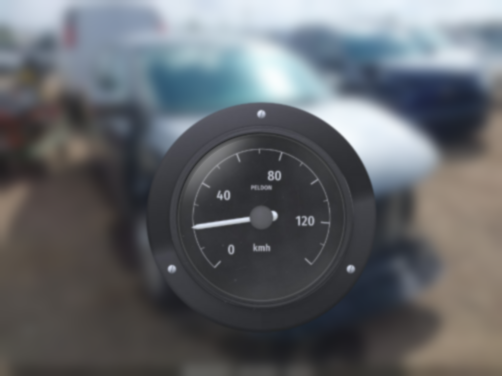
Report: 20; km/h
